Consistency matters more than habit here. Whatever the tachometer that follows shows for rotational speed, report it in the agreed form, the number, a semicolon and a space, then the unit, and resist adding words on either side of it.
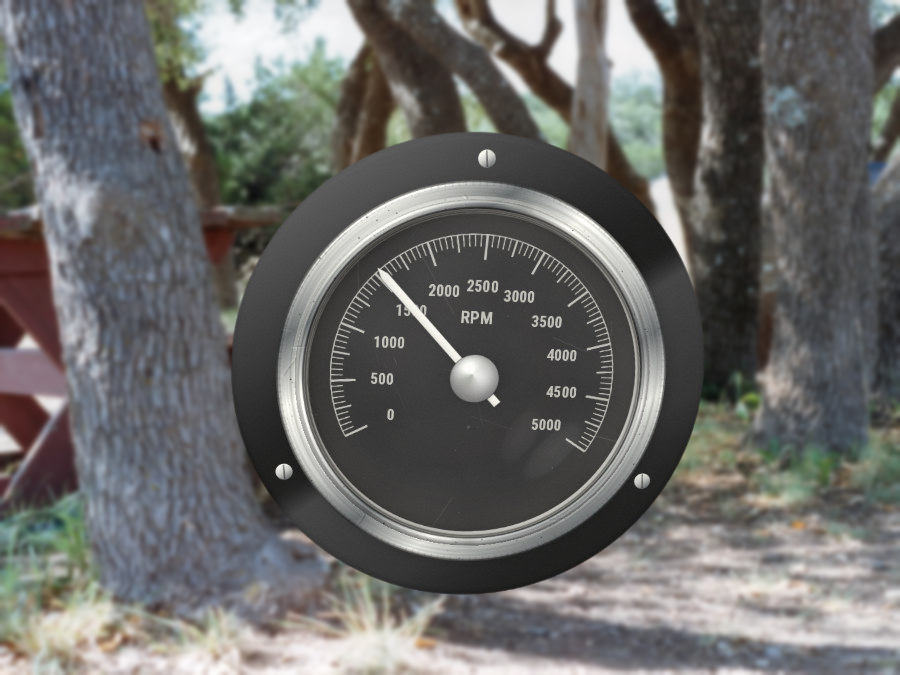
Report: 1550; rpm
